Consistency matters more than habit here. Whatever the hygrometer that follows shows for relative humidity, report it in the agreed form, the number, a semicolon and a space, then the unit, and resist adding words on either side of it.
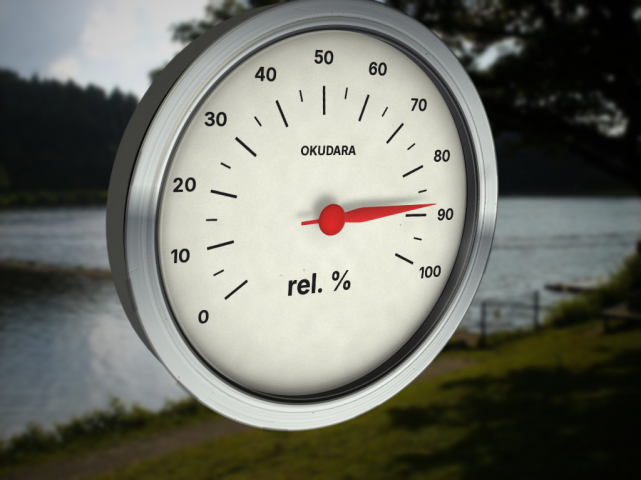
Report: 87.5; %
